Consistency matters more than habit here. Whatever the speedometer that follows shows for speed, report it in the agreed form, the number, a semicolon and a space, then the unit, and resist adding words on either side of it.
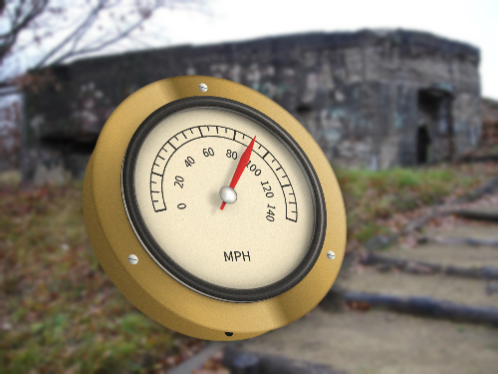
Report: 90; mph
